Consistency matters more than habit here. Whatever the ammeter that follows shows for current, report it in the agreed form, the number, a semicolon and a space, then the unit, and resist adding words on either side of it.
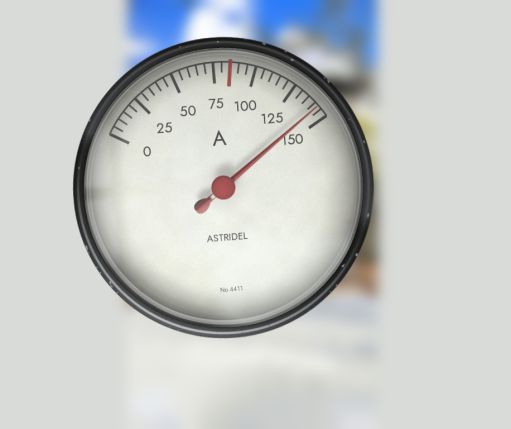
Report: 142.5; A
